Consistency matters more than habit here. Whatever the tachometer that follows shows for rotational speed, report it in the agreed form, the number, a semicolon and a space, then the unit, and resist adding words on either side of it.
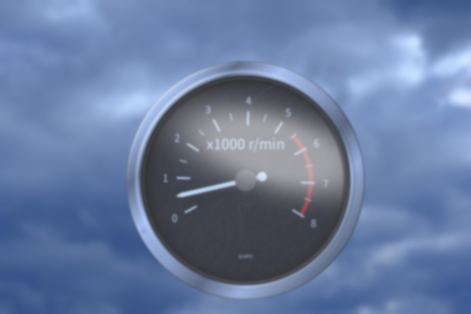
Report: 500; rpm
